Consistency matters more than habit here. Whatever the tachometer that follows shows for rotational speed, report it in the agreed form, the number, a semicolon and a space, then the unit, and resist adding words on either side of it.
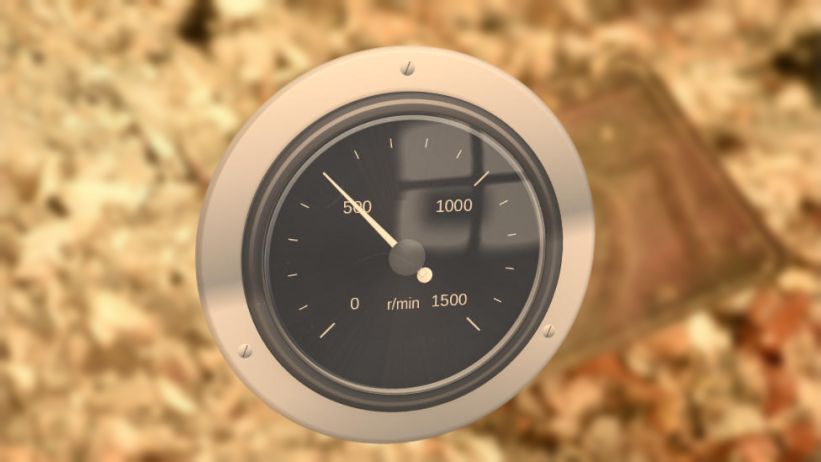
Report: 500; rpm
